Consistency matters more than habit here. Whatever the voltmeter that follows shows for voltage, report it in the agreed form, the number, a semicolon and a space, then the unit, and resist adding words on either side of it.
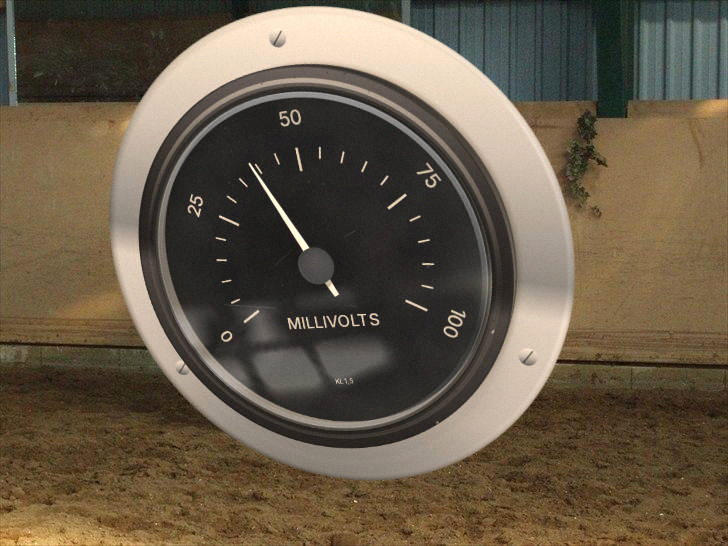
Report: 40; mV
